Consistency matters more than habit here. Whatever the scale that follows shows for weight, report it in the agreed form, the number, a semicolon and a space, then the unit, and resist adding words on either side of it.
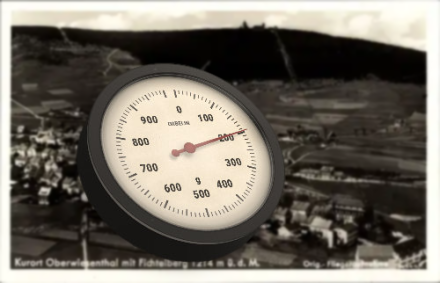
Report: 200; g
